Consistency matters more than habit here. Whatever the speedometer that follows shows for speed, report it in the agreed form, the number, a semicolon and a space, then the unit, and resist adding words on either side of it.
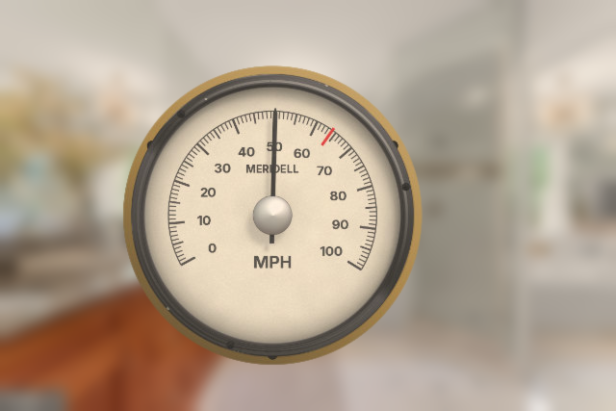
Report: 50; mph
